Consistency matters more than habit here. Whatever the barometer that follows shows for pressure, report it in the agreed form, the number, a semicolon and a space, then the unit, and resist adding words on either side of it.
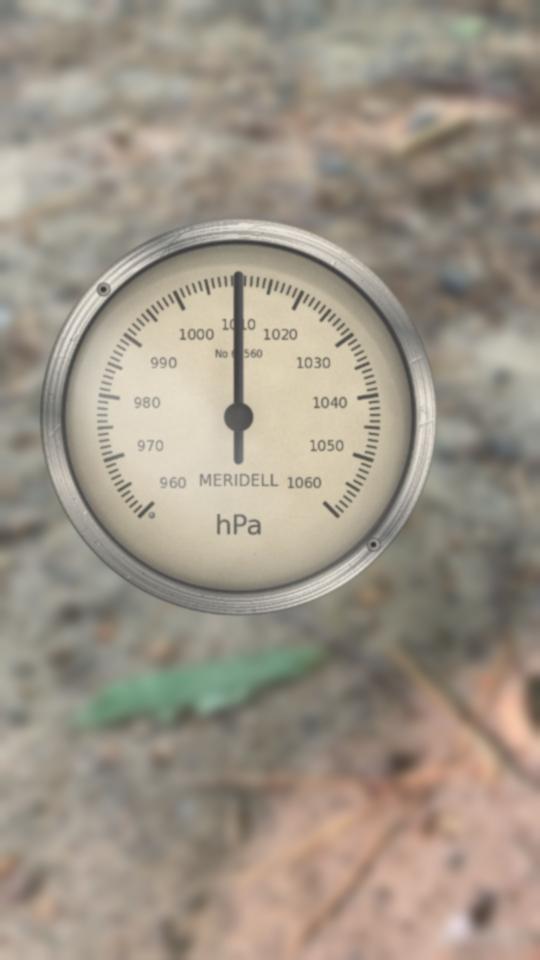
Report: 1010; hPa
